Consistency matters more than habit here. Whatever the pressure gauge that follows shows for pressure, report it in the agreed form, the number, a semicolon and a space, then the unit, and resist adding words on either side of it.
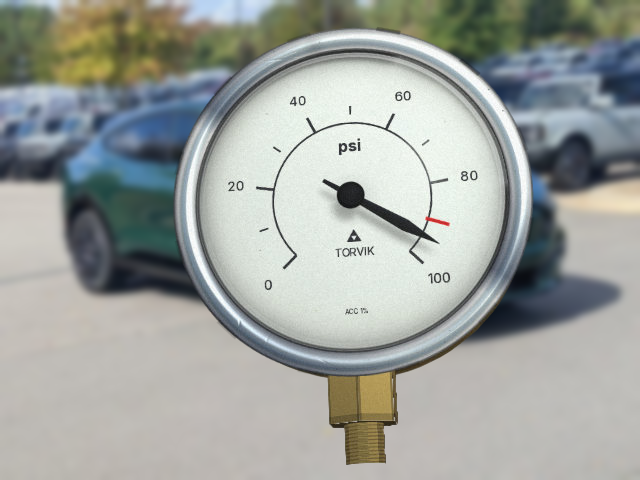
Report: 95; psi
